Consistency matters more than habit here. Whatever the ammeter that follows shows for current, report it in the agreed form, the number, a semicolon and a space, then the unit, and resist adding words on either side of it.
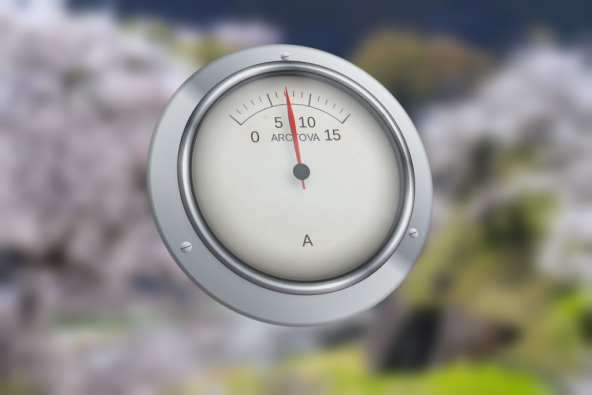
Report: 7; A
